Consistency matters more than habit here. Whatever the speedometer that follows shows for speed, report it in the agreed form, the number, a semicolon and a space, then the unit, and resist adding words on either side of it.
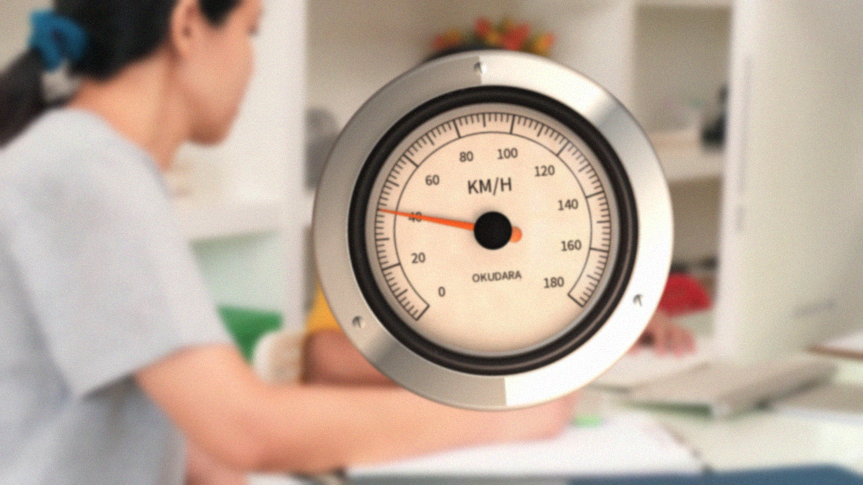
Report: 40; km/h
